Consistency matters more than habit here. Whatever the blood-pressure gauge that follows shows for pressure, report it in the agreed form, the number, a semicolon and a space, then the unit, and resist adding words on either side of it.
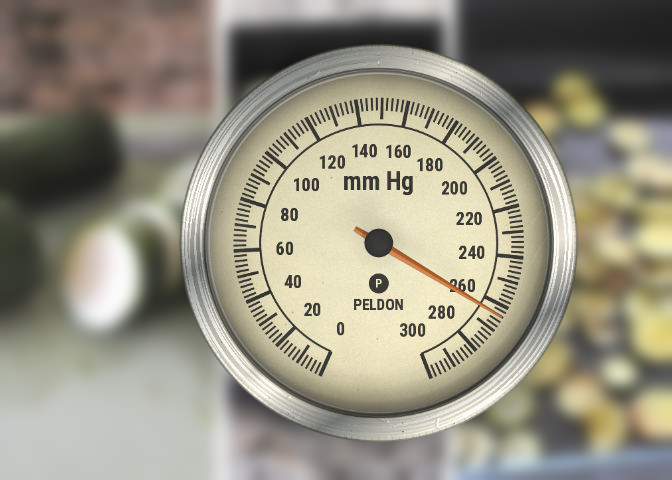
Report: 264; mmHg
